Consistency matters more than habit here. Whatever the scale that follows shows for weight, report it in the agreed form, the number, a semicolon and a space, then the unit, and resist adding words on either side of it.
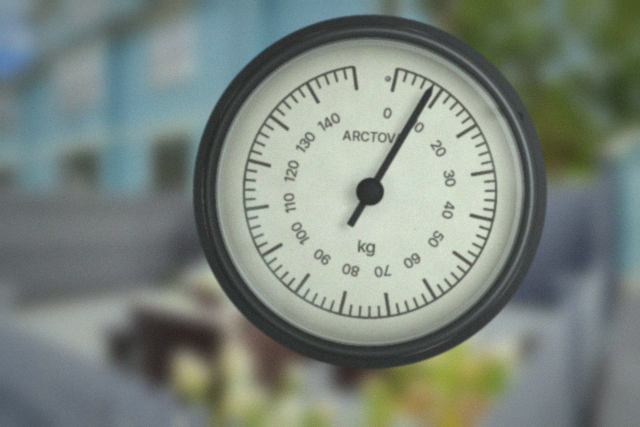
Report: 8; kg
